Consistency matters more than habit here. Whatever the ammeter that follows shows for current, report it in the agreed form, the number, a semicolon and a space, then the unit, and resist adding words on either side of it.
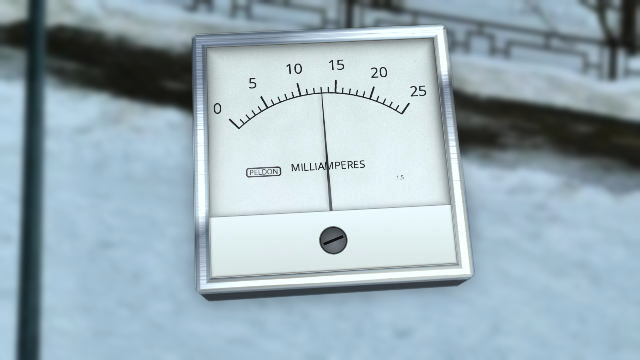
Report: 13; mA
